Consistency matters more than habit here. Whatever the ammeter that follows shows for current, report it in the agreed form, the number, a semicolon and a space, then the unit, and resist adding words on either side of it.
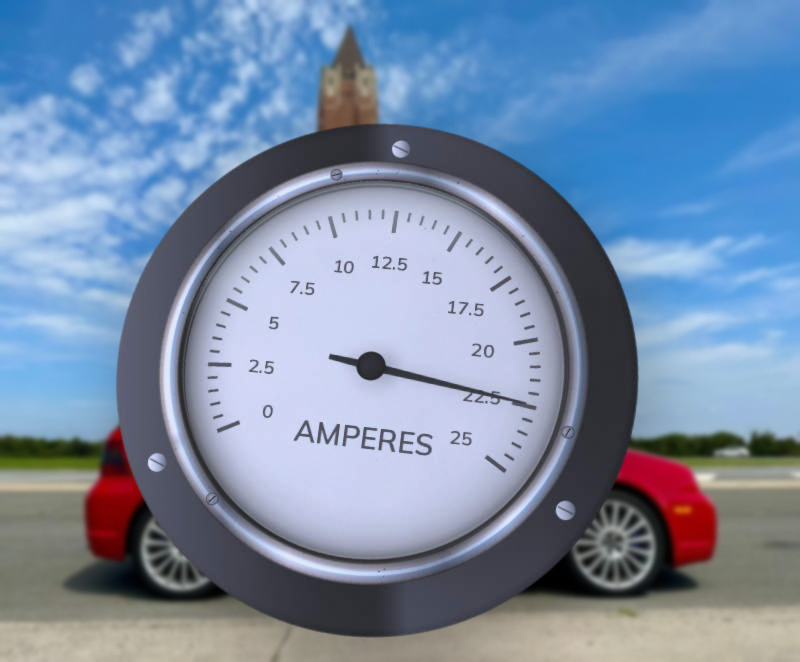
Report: 22.5; A
